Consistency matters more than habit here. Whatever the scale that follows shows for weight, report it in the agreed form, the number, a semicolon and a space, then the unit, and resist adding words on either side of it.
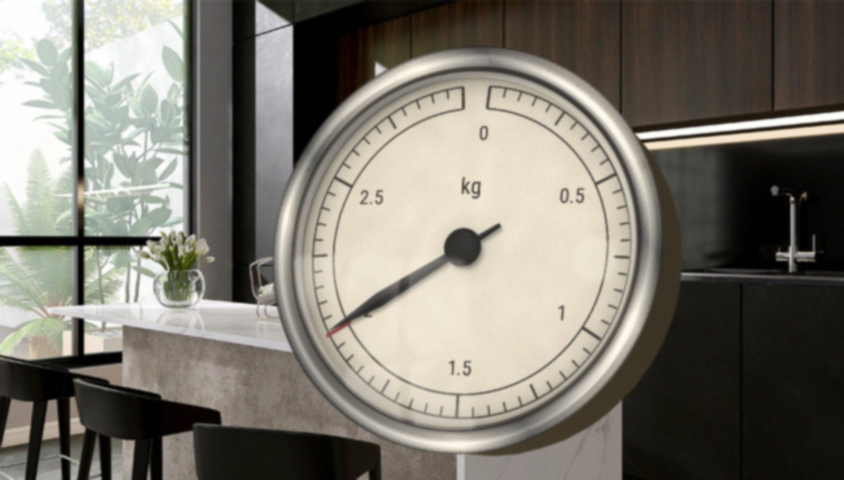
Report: 2; kg
